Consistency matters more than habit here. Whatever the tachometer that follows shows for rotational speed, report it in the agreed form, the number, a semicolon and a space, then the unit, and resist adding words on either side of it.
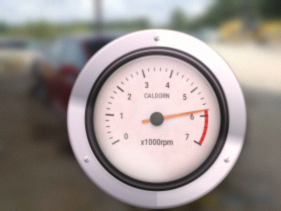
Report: 5800; rpm
